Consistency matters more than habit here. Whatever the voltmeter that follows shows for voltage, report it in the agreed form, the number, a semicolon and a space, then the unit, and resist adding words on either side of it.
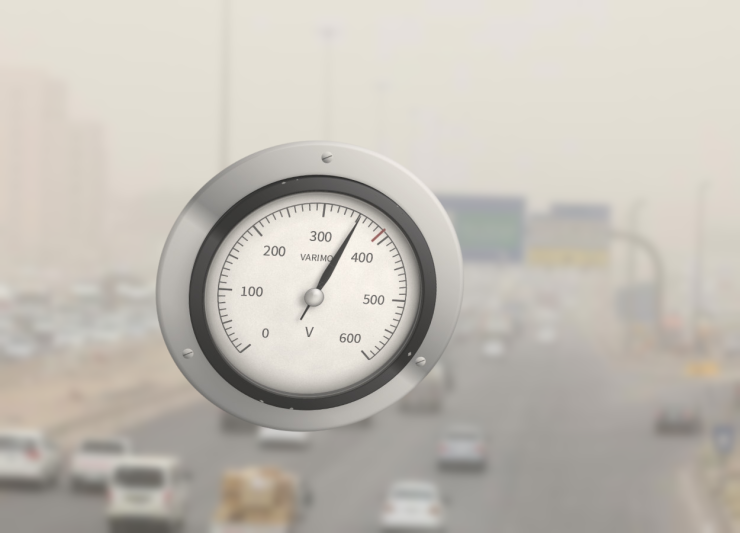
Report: 350; V
